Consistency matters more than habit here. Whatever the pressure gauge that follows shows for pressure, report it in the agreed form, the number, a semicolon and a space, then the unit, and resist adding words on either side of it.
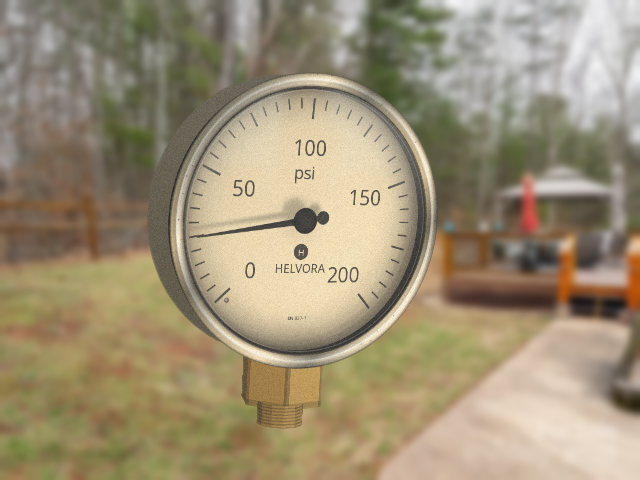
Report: 25; psi
